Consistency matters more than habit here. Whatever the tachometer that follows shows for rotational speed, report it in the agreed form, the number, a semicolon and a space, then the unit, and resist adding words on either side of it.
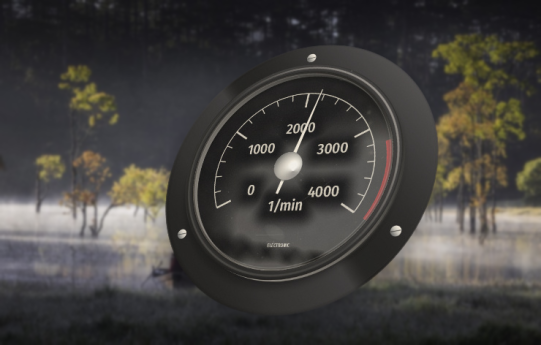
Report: 2200; rpm
